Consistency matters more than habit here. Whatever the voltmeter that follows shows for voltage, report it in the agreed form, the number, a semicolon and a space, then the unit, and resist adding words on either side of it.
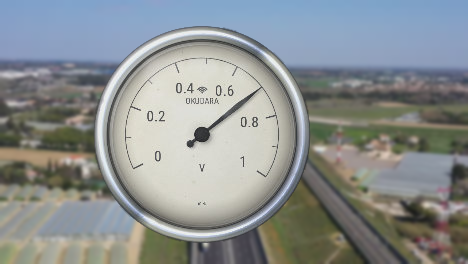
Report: 0.7; V
